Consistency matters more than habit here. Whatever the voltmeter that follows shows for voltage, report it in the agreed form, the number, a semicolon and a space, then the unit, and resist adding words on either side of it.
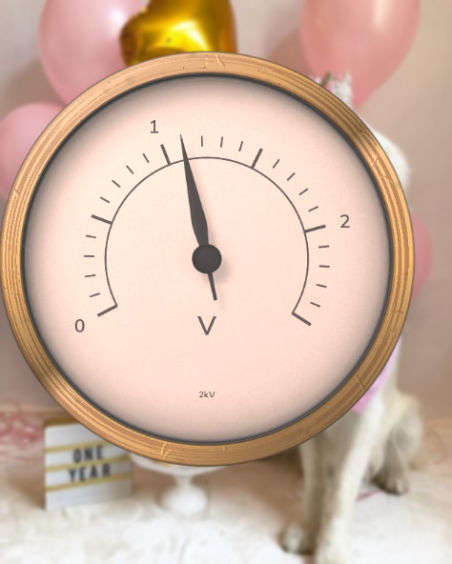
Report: 1.1; V
